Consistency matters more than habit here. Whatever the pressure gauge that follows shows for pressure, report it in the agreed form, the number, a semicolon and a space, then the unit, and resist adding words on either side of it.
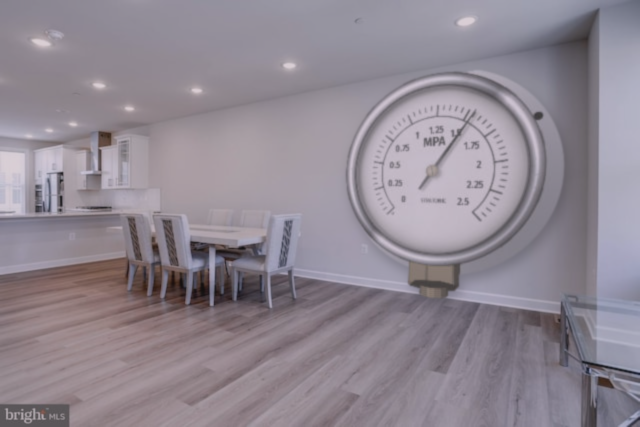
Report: 1.55; MPa
